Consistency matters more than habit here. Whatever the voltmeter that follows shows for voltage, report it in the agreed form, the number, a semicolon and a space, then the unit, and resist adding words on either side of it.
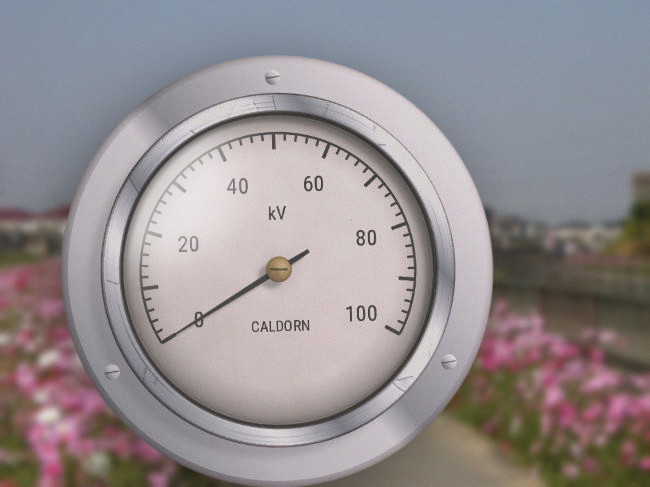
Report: 0; kV
